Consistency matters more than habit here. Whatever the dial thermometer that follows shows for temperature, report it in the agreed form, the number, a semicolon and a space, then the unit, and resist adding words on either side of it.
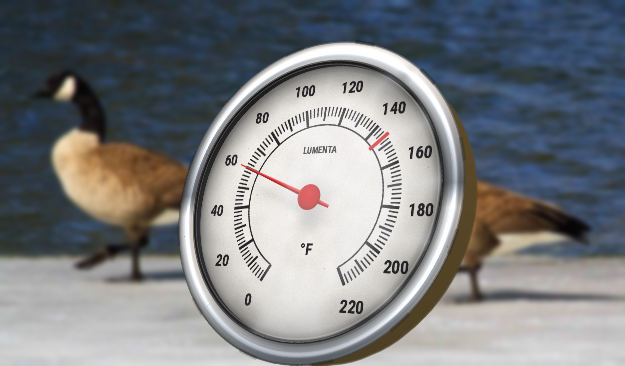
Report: 60; °F
